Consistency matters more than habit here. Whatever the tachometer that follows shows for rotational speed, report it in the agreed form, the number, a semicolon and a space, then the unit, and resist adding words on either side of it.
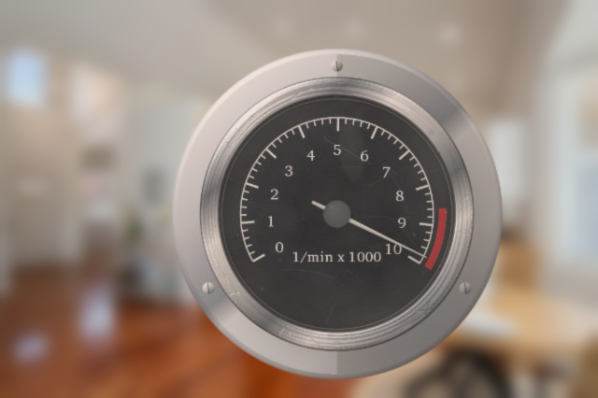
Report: 9800; rpm
